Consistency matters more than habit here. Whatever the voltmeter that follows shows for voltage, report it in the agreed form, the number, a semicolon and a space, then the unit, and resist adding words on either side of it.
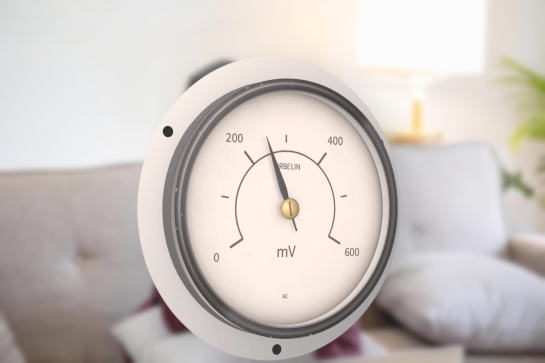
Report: 250; mV
